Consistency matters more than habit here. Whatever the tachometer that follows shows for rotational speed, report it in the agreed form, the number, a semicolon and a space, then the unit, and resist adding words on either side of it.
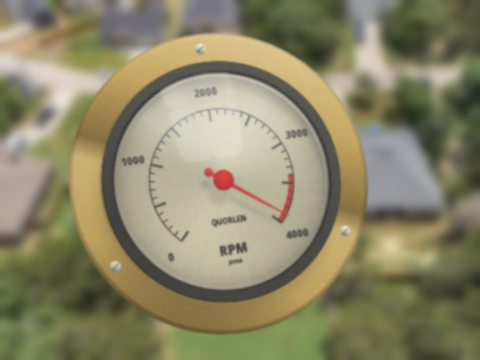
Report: 3900; rpm
